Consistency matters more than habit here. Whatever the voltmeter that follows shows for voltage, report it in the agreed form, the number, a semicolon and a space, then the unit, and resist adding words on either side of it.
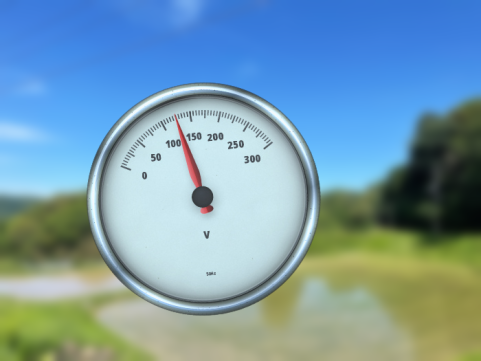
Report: 125; V
